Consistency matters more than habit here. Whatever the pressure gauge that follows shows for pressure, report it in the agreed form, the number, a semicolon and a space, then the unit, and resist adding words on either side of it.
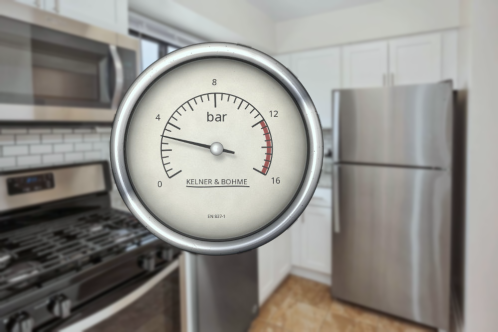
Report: 3; bar
